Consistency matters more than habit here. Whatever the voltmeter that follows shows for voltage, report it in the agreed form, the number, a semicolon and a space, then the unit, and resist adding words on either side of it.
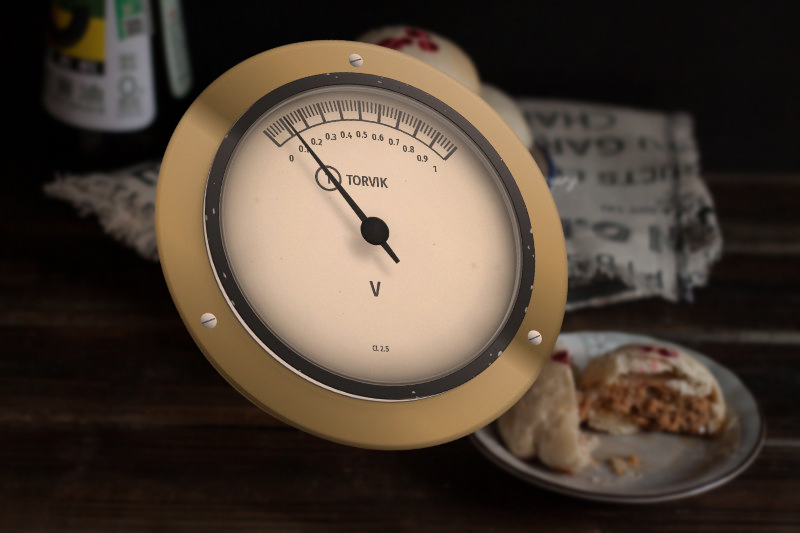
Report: 0.1; V
